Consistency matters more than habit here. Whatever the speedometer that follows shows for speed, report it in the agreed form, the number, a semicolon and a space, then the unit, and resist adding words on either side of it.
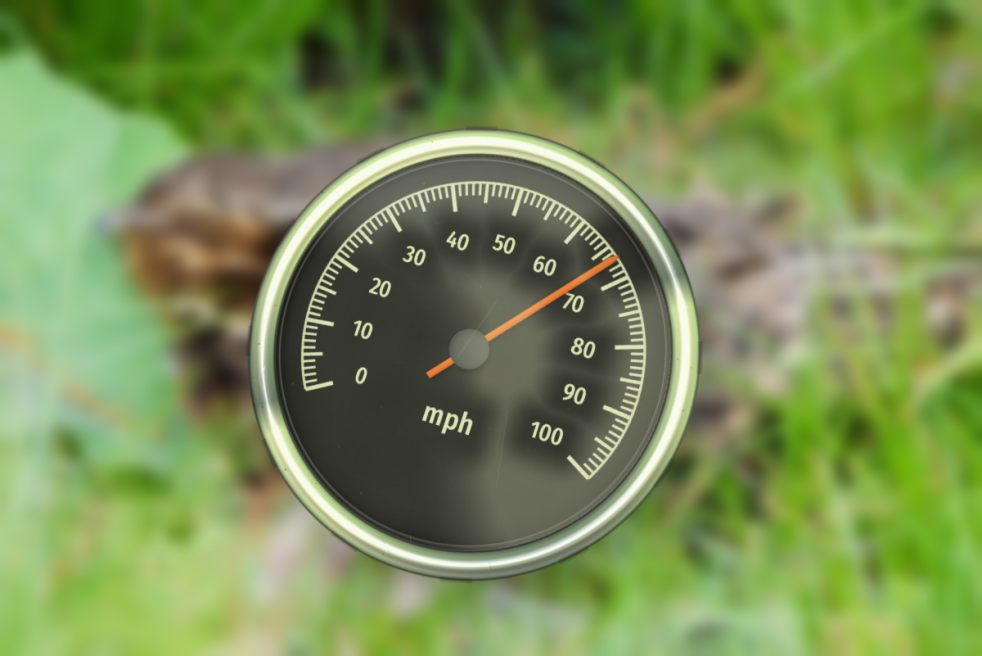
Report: 67; mph
